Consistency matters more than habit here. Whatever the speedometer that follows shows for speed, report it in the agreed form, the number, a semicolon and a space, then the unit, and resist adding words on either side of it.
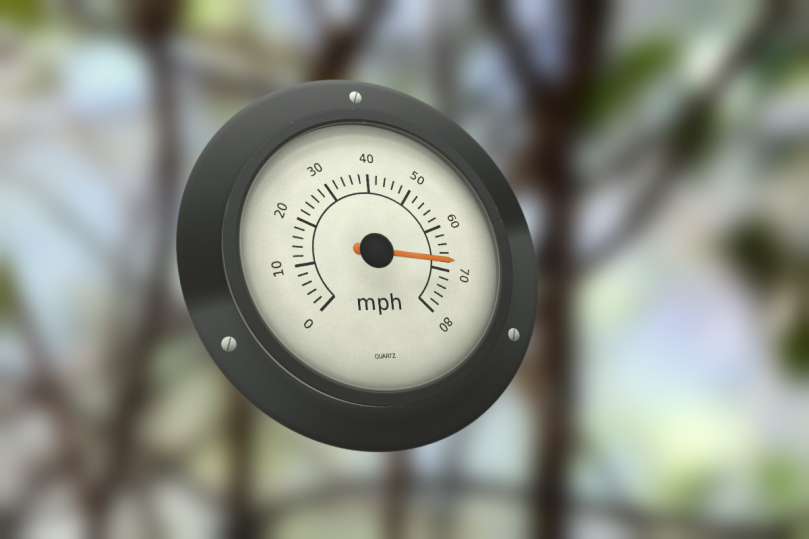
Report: 68; mph
